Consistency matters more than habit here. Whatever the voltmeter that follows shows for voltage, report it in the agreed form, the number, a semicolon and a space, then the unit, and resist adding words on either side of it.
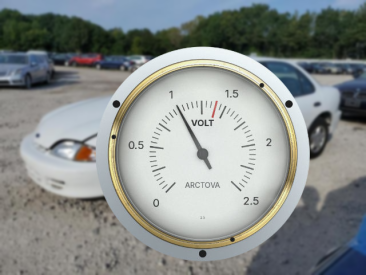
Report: 1; V
